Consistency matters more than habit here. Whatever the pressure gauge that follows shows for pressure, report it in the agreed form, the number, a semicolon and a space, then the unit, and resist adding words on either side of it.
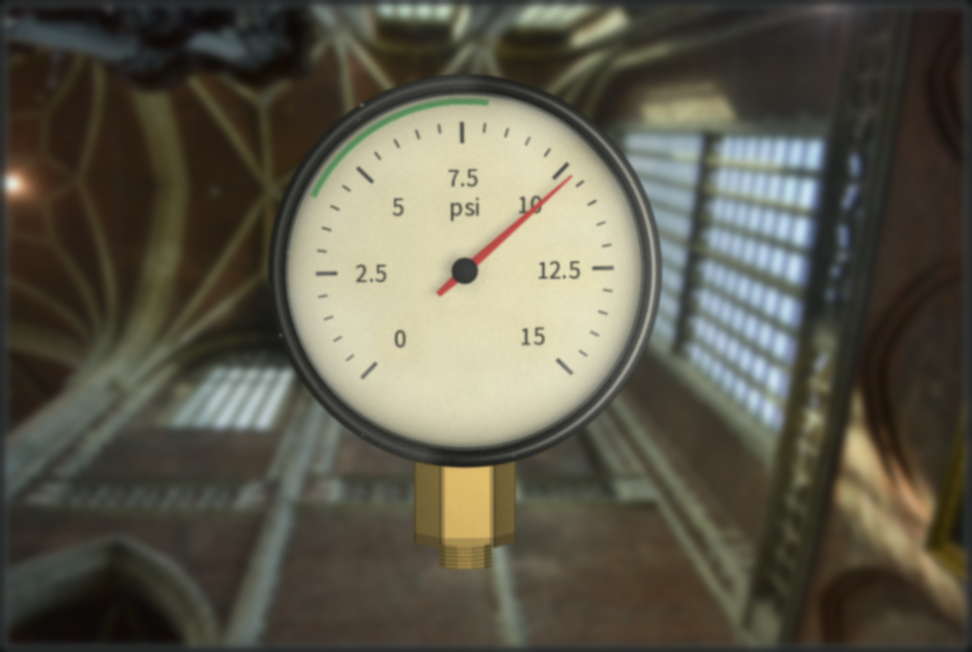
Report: 10.25; psi
